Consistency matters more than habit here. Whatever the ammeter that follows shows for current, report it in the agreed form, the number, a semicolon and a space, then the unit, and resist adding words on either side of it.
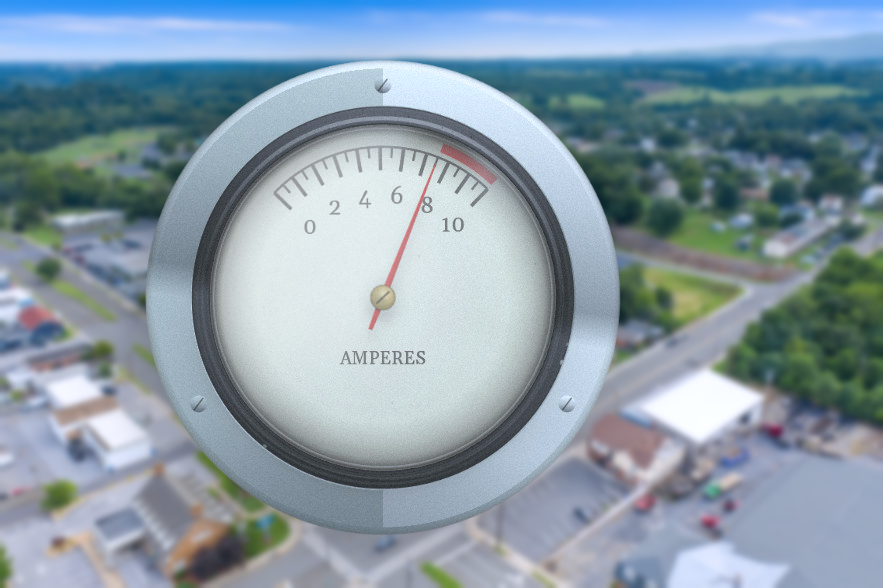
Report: 7.5; A
